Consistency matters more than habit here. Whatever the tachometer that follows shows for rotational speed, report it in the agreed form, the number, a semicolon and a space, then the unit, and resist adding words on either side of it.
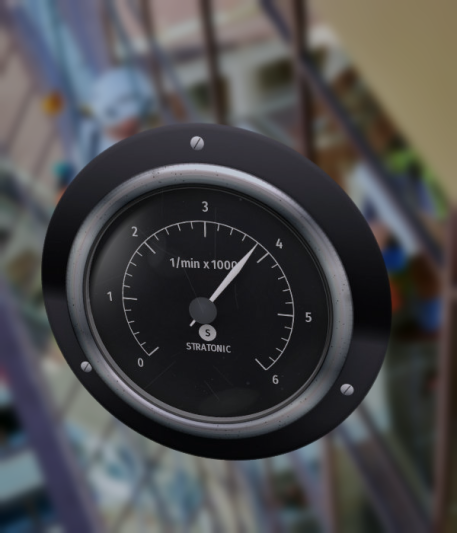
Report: 3800; rpm
